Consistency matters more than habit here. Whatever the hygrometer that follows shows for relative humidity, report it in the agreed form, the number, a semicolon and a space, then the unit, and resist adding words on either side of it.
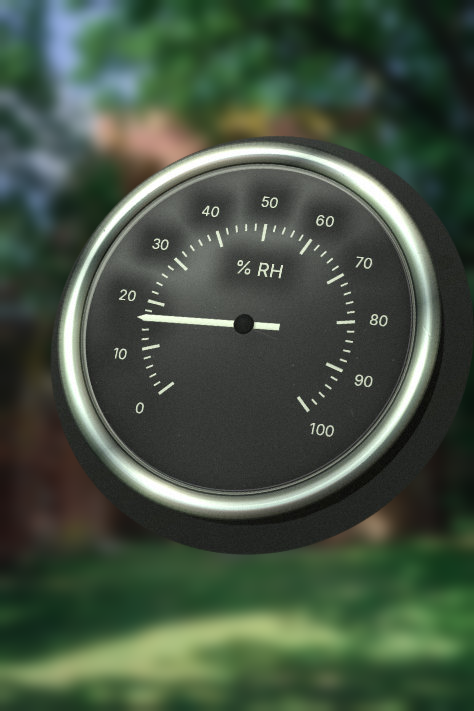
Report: 16; %
